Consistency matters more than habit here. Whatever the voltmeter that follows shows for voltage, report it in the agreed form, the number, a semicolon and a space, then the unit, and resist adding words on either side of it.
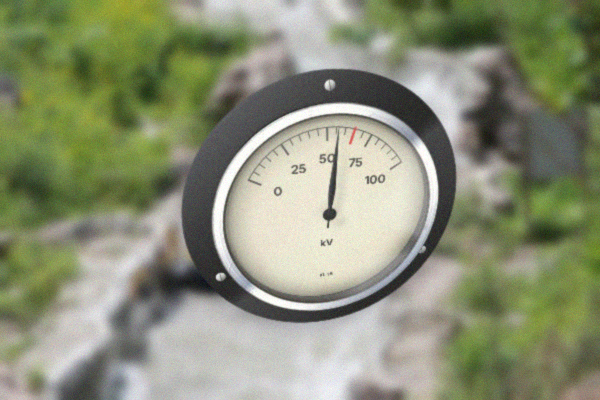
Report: 55; kV
